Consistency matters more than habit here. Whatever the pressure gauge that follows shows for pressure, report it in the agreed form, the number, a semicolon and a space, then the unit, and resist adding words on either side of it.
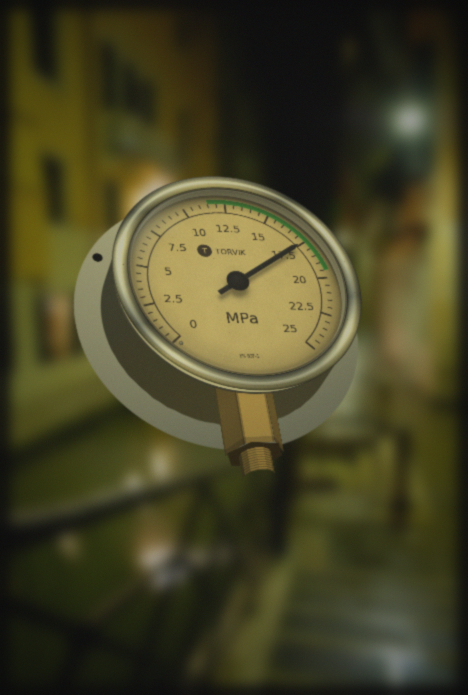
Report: 17.5; MPa
